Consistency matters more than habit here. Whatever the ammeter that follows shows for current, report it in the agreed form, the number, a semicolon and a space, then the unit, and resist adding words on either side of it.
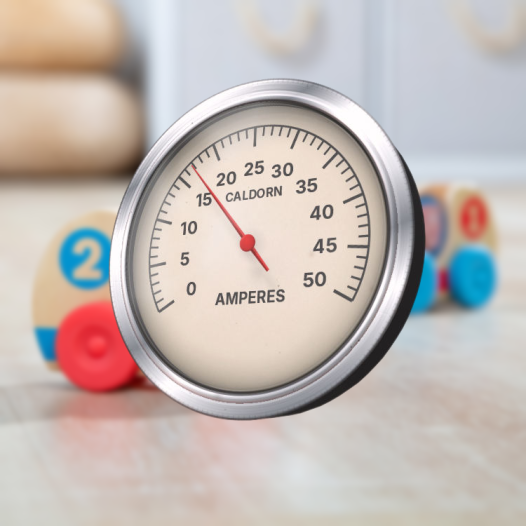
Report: 17; A
